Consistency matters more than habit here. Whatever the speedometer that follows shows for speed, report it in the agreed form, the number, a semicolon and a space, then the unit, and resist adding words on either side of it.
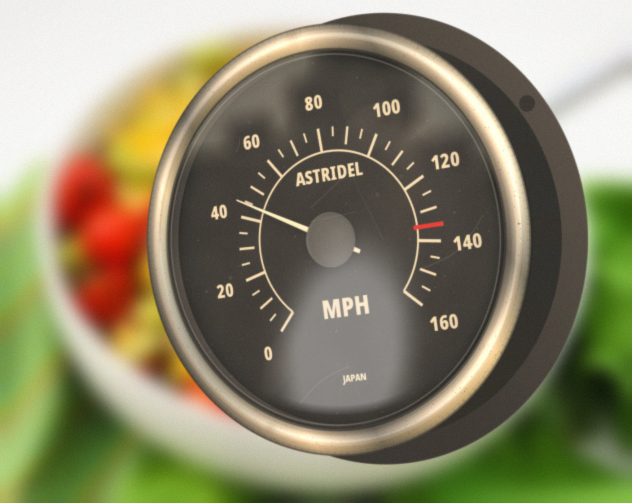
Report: 45; mph
